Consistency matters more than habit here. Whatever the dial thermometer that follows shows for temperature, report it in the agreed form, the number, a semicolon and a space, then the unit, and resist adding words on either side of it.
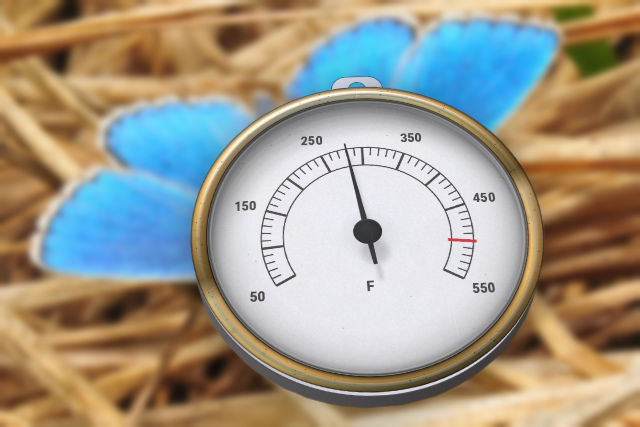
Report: 280; °F
